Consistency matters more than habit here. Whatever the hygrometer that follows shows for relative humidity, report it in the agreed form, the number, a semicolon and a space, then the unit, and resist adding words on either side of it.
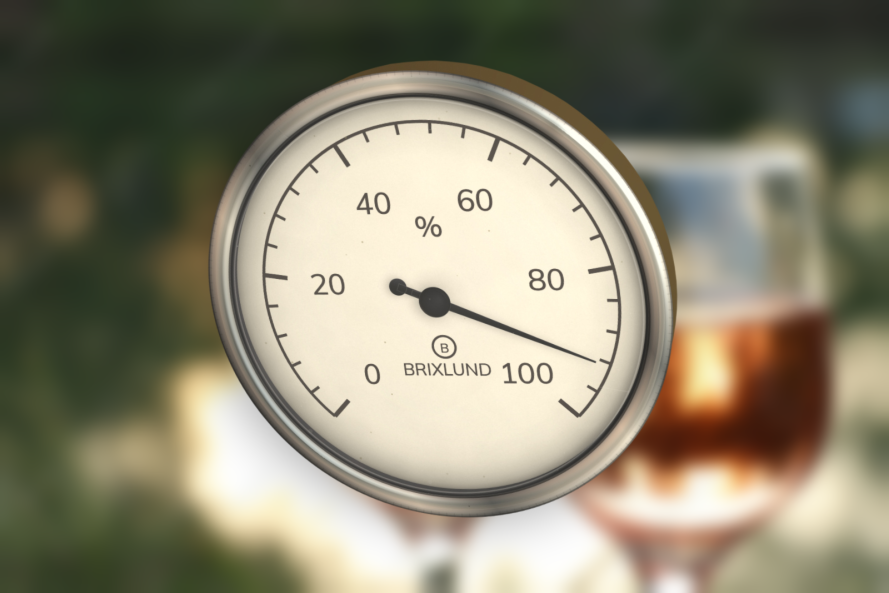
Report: 92; %
